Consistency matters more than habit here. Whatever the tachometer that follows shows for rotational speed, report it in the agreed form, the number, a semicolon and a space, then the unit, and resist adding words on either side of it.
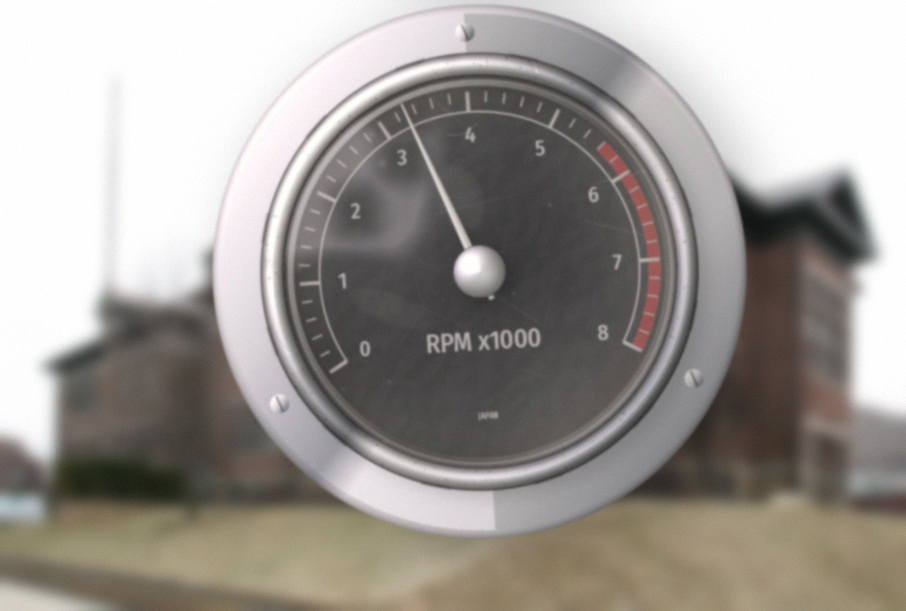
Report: 3300; rpm
